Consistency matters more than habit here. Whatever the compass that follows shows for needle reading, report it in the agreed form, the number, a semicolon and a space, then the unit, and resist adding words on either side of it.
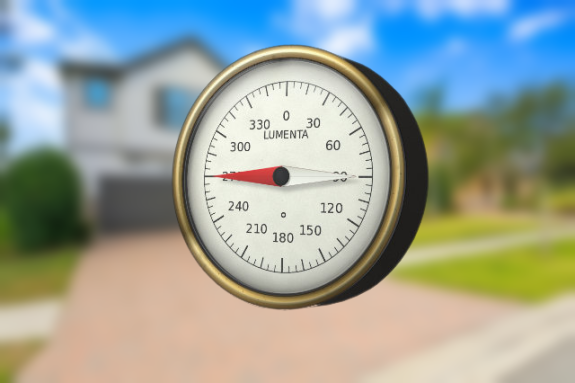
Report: 270; °
